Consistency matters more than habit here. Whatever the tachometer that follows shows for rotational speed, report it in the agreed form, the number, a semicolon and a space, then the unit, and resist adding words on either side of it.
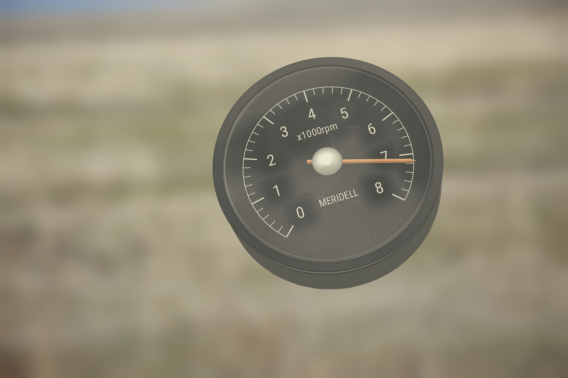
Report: 7200; rpm
